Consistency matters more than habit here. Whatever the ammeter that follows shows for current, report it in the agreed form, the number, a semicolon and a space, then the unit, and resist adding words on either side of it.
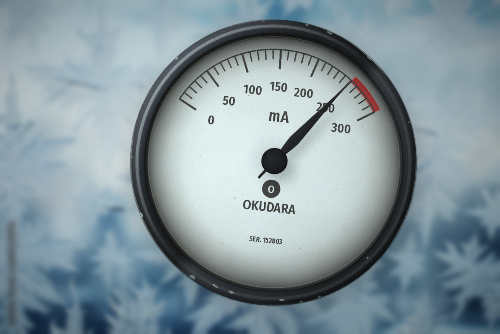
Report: 250; mA
